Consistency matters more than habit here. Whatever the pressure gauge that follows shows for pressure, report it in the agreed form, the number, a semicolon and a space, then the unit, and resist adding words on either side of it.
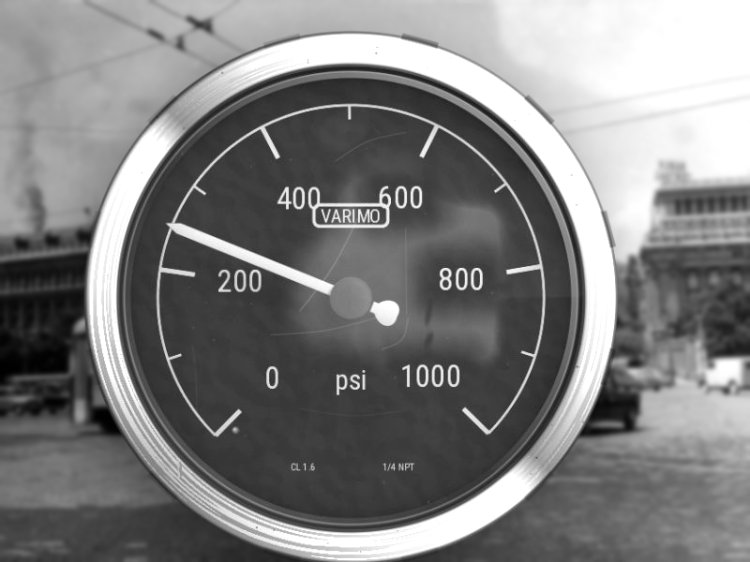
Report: 250; psi
